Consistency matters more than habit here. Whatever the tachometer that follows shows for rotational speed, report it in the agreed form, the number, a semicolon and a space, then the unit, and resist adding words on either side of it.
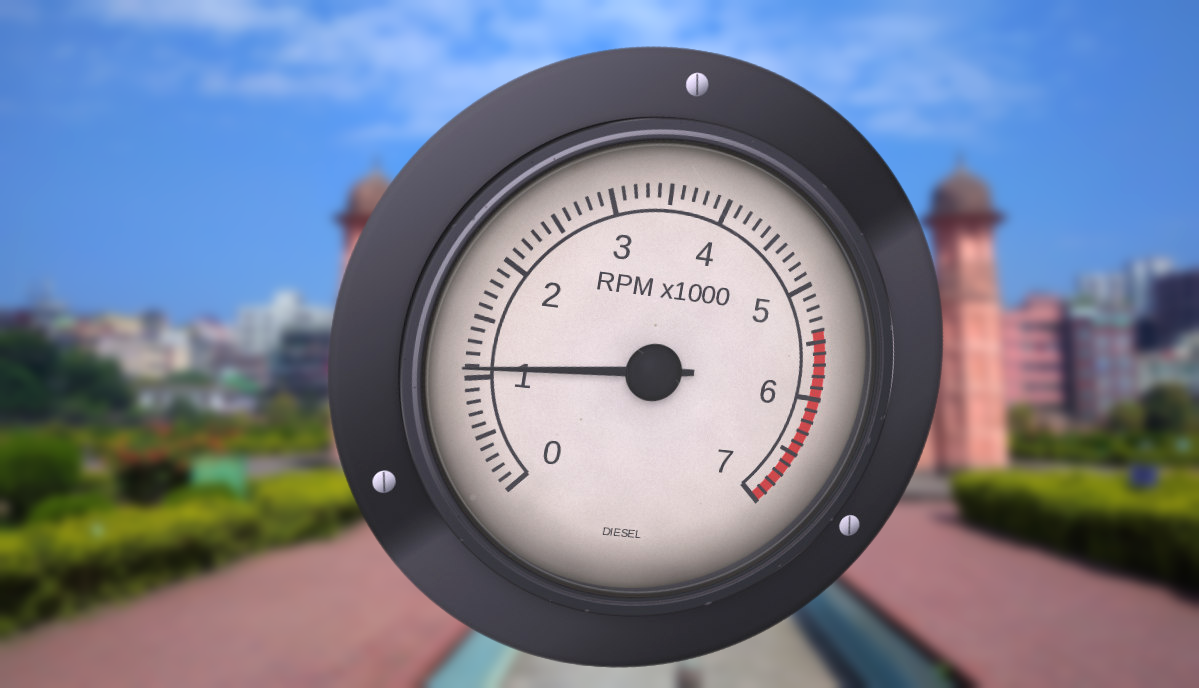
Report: 1100; rpm
